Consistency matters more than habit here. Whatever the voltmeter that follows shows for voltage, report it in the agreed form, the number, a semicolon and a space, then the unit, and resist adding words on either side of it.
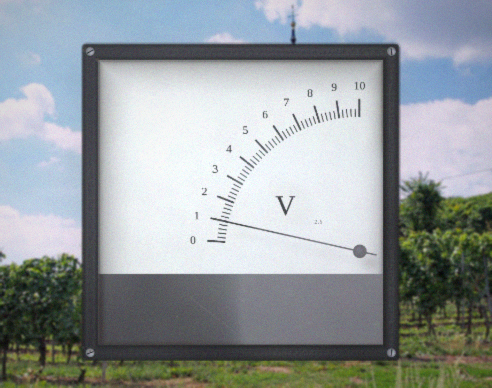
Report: 1; V
